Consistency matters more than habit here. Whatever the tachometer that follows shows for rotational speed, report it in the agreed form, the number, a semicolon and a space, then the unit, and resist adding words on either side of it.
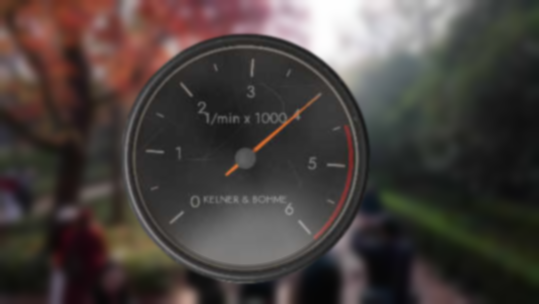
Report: 4000; rpm
